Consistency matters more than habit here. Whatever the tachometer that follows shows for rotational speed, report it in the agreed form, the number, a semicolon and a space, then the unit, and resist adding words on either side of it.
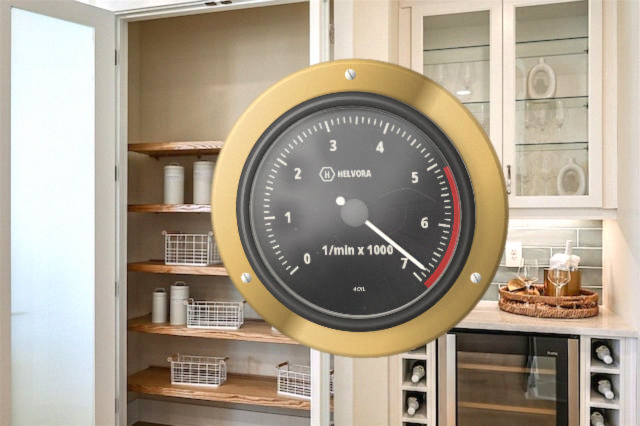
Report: 6800; rpm
